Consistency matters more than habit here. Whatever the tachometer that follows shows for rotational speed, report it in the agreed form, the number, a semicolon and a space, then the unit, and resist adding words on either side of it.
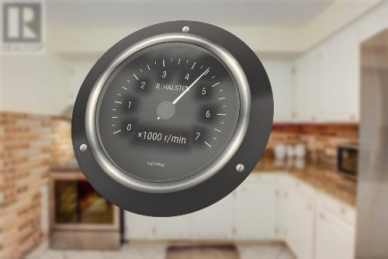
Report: 4500; rpm
